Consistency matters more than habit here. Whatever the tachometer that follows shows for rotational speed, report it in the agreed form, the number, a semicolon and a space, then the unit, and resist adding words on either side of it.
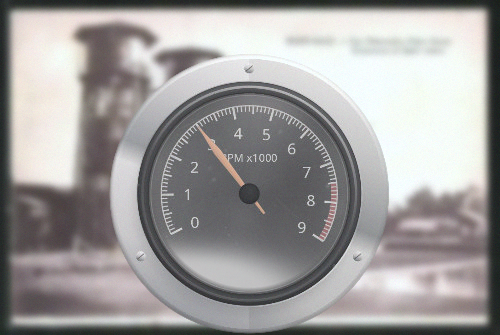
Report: 3000; rpm
